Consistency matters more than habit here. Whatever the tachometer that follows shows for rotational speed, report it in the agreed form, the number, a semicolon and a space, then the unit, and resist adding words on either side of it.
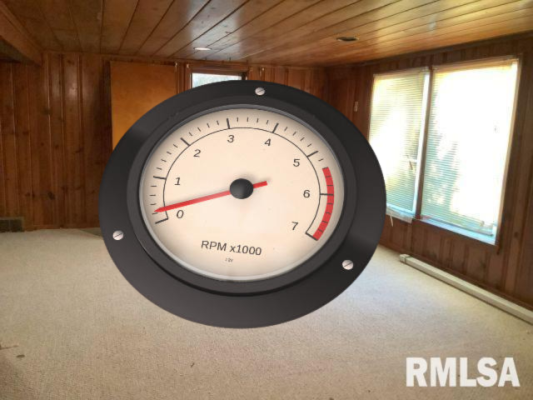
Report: 200; rpm
